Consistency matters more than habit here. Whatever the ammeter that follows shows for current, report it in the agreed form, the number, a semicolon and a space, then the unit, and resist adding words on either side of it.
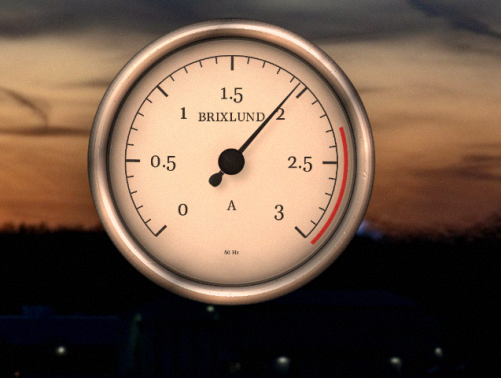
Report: 1.95; A
